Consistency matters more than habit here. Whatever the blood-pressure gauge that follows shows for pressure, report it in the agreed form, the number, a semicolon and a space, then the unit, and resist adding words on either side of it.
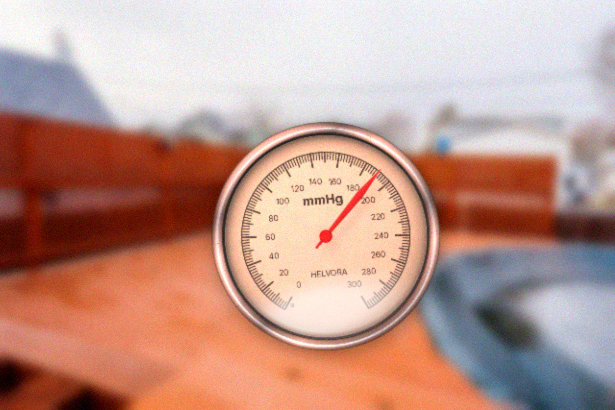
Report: 190; mmHg
